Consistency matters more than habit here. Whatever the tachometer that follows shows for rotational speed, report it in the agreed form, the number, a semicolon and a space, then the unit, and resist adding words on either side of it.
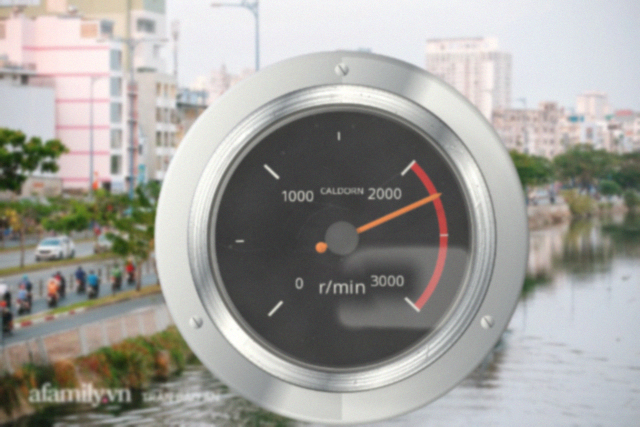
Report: 2250; rpm
